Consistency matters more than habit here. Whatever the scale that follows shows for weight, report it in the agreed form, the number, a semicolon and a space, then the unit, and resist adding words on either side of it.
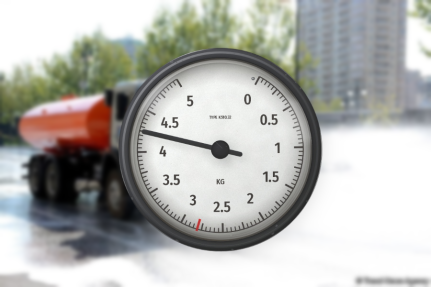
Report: 4.25; kg
